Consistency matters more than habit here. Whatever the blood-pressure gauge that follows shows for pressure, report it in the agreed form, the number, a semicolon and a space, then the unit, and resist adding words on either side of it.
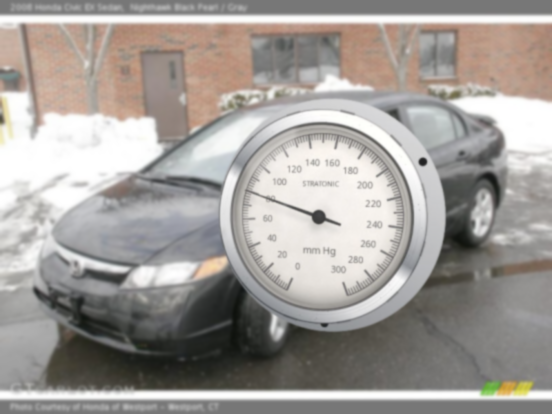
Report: 80; mmHg
